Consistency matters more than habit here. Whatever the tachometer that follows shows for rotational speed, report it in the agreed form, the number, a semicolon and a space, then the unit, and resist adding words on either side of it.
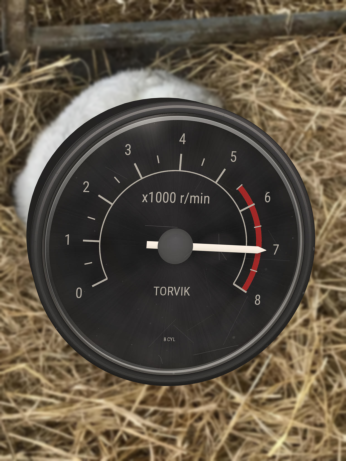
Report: 7000; rpm
